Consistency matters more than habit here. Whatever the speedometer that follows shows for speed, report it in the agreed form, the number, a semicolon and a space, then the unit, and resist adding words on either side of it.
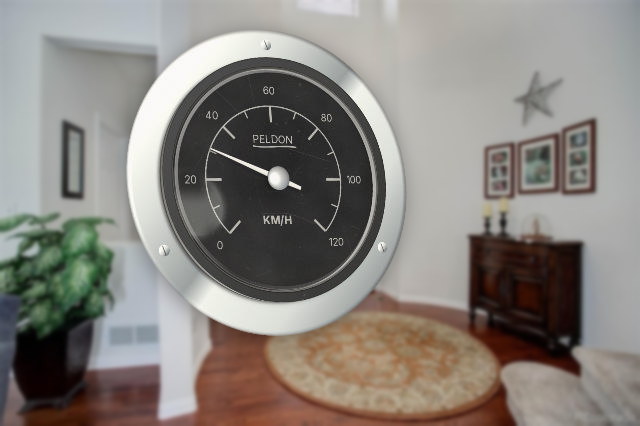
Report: 30; km/h
